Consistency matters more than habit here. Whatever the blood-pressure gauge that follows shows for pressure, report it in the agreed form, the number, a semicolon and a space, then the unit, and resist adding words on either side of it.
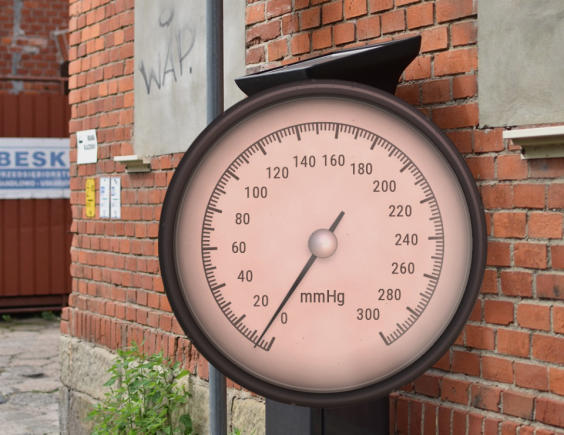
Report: 6; mmHg
